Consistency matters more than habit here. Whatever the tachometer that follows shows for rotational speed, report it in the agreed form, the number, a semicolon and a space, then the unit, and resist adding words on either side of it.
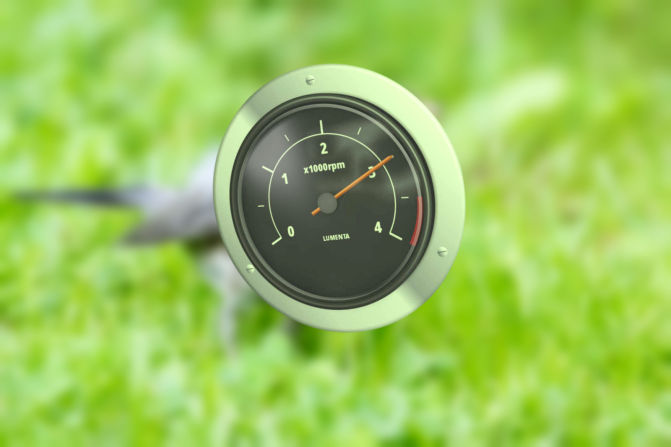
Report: 3000; rpm
